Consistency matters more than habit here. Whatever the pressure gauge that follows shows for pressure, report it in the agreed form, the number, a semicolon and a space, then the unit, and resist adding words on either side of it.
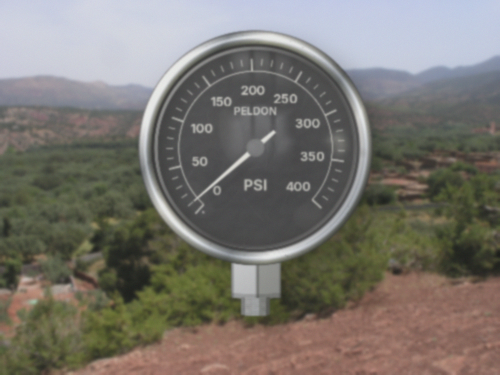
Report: 10; psi
